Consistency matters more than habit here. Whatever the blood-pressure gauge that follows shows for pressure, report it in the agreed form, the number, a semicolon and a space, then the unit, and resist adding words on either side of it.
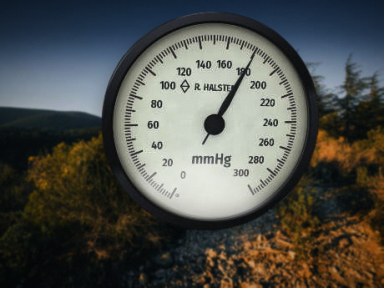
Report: 180; mmHg
